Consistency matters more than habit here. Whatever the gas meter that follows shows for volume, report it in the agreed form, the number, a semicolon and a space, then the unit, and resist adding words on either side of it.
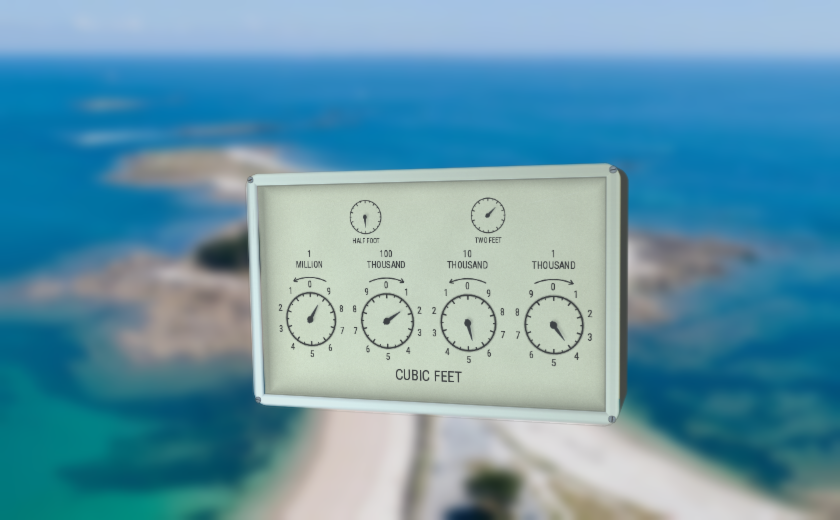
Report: 915400; ft³
